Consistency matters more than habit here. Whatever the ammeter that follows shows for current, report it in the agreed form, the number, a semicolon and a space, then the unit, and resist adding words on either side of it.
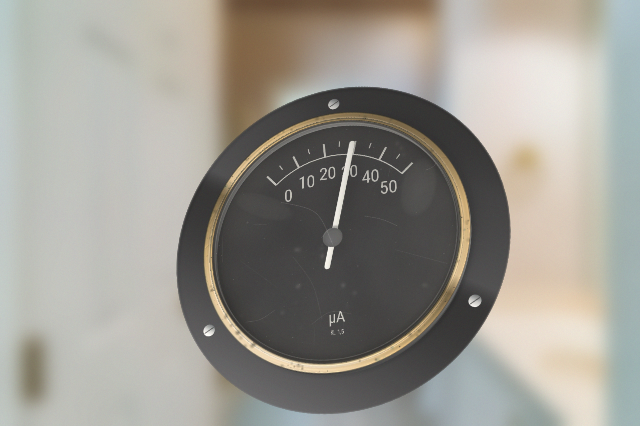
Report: 30; µA
